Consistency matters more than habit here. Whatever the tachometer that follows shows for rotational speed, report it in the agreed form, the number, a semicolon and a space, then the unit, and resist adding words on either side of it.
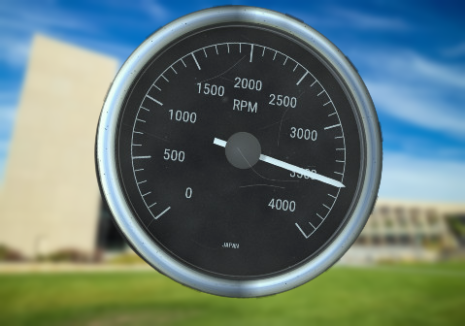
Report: 3500; rpm
